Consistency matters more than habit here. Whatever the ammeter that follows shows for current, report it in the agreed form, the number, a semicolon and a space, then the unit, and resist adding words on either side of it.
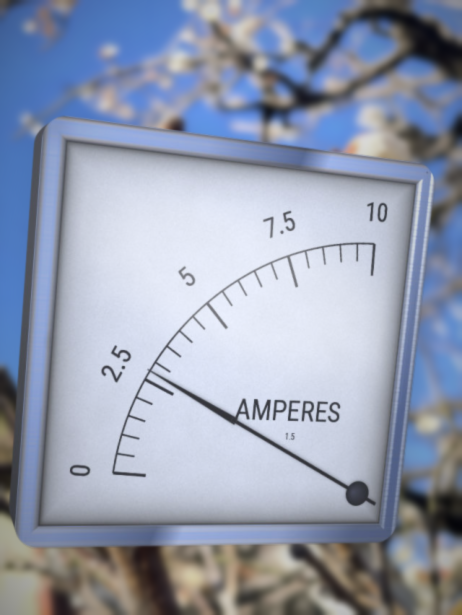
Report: 2.75; A
